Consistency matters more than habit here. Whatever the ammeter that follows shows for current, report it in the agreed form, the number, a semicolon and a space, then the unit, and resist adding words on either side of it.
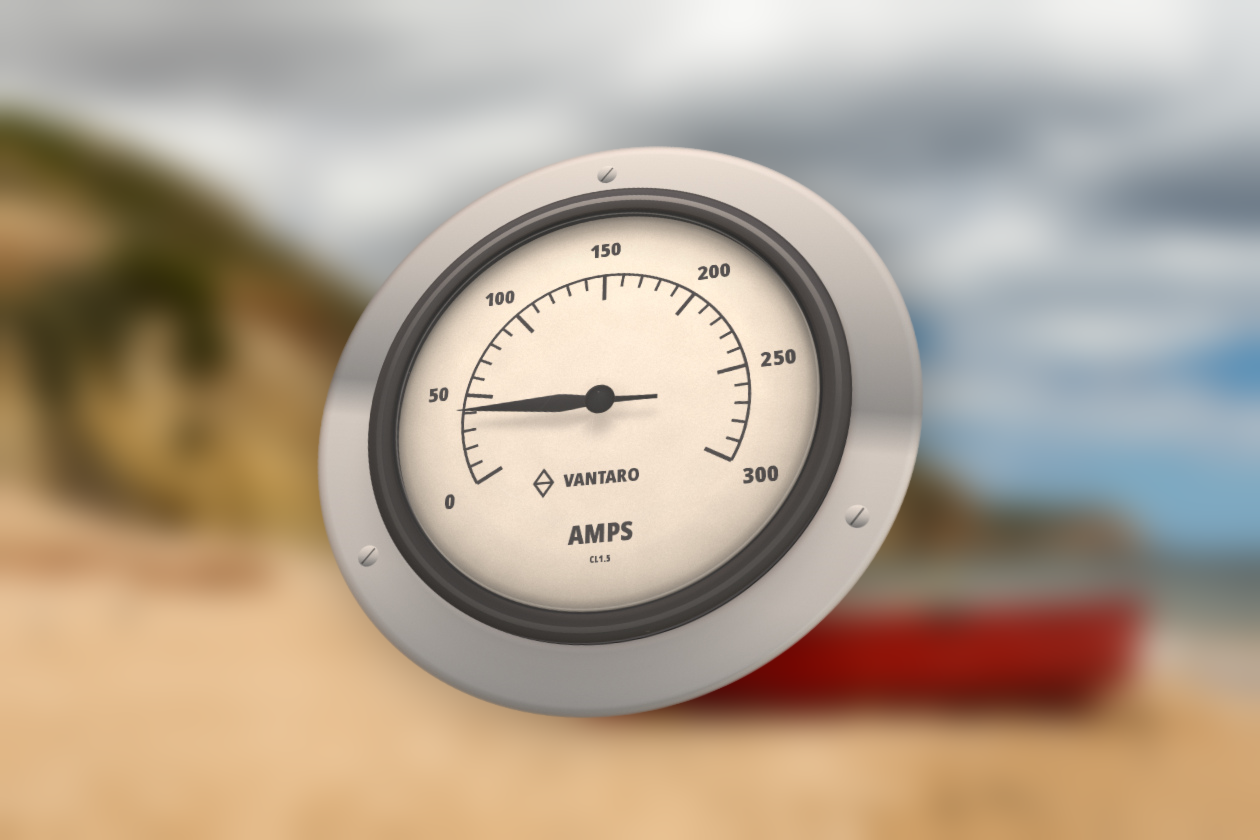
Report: 40; A
